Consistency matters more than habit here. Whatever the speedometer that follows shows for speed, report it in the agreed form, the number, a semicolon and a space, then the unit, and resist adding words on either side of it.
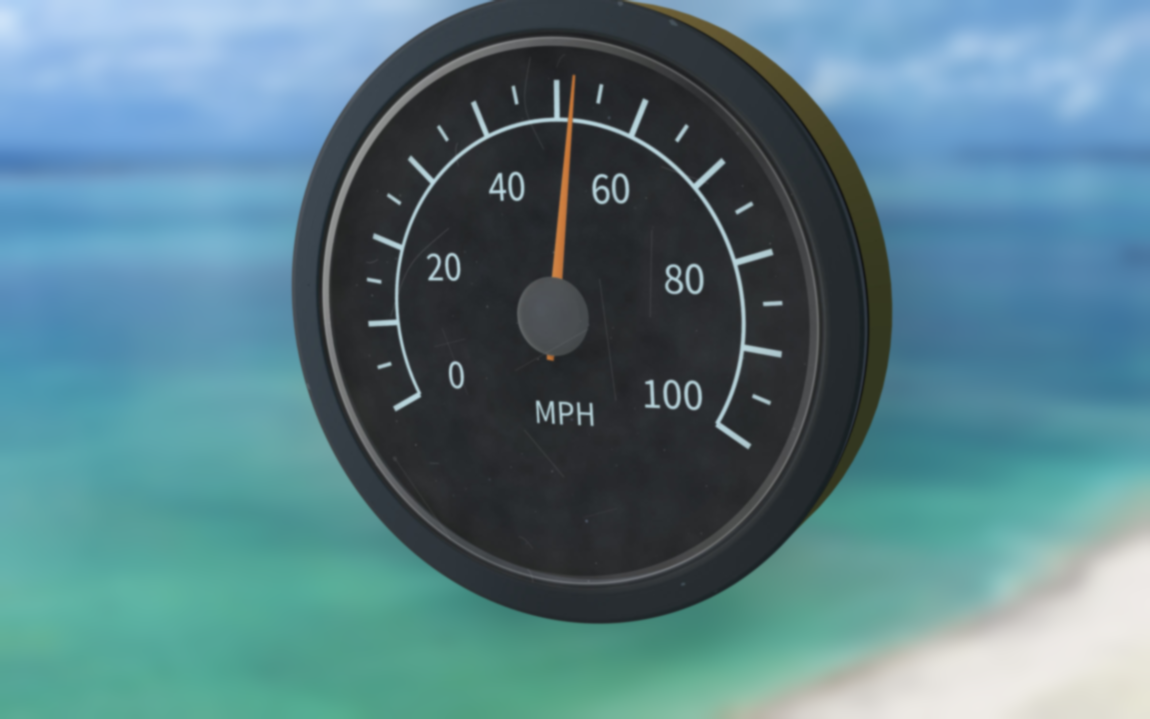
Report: 52.5; mph
